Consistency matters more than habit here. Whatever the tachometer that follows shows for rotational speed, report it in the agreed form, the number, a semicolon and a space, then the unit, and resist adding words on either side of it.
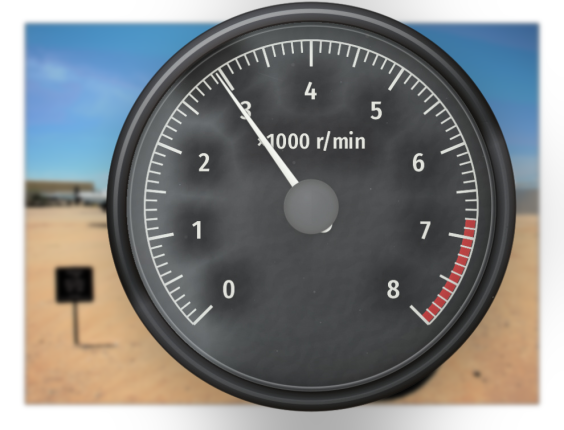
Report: 2950; rpm
